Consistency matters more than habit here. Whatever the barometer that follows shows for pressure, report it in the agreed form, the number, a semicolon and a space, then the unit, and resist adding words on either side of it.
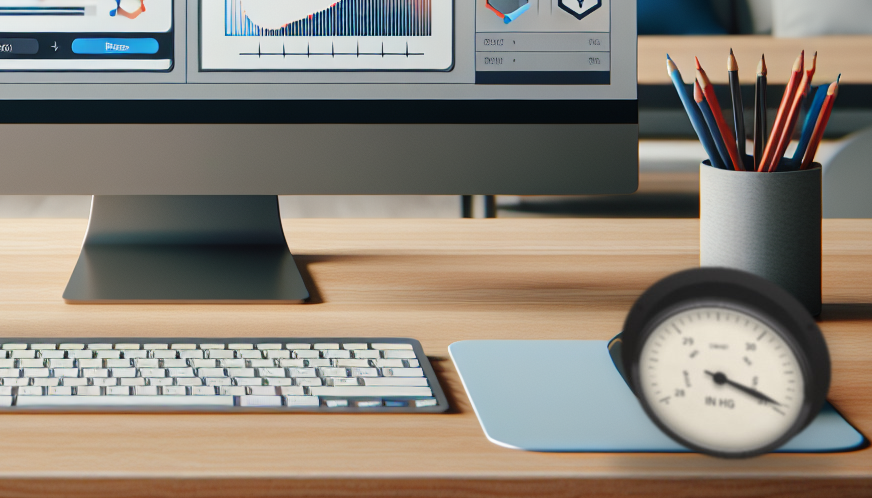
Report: 30.9; inHg
